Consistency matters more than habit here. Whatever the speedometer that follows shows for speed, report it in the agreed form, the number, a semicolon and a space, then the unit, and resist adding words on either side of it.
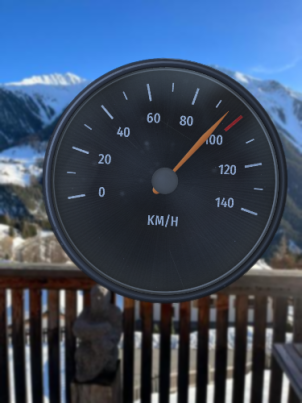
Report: 95; km/h
